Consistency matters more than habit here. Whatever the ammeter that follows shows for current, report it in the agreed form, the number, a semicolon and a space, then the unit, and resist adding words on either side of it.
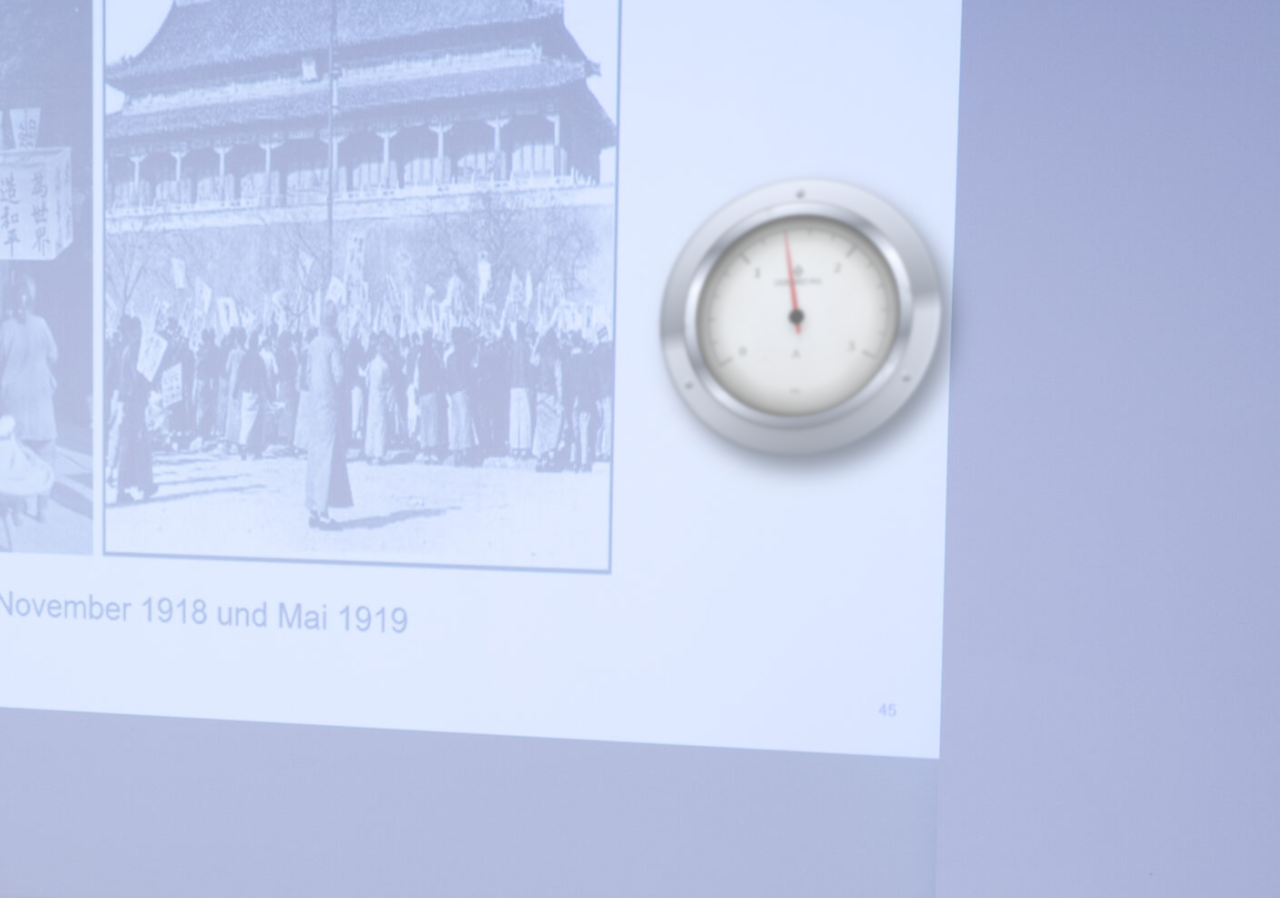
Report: 1.4; A
